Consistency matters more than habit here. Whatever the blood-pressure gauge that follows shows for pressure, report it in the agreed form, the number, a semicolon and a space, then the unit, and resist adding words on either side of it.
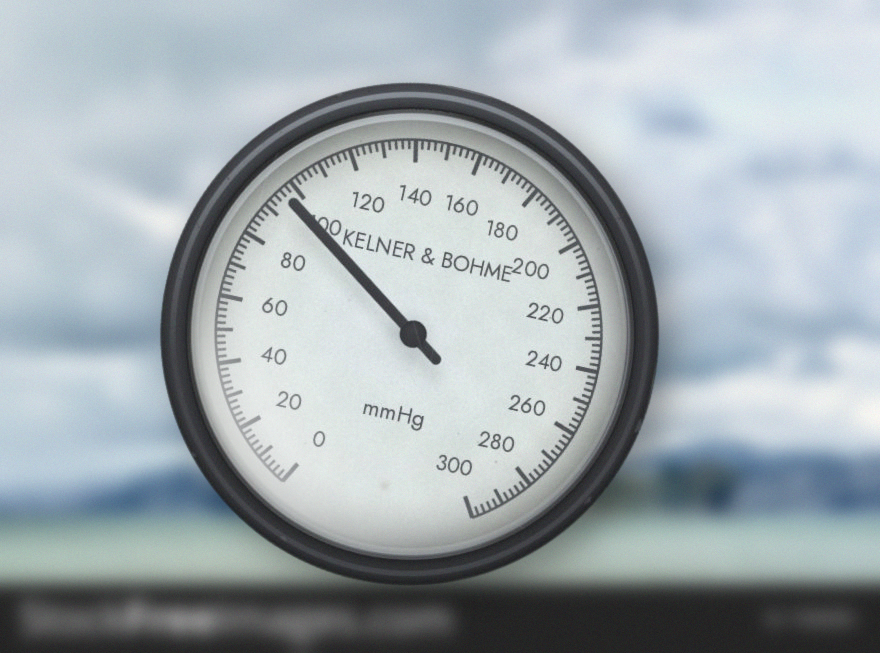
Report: 96; mmHg
